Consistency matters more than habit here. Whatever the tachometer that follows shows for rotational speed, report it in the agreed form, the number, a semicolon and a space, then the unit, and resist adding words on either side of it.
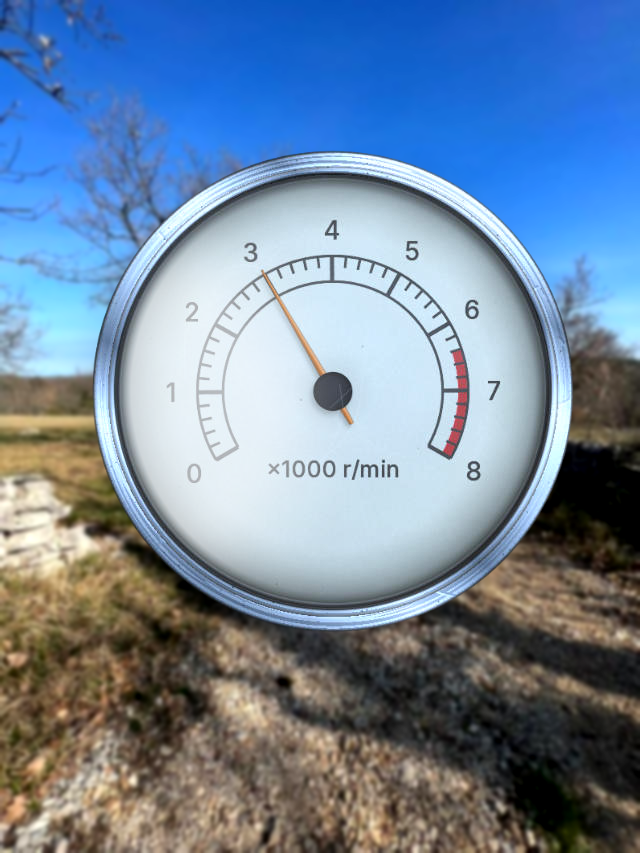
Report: 3000; rpm
